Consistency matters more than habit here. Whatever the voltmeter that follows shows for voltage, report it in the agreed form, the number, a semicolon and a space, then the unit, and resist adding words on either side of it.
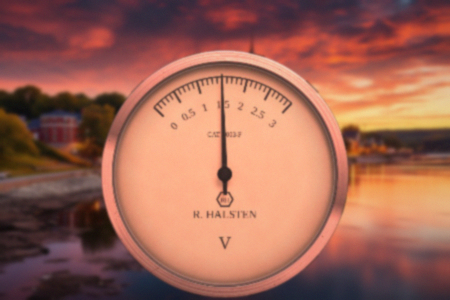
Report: 1.5; V
